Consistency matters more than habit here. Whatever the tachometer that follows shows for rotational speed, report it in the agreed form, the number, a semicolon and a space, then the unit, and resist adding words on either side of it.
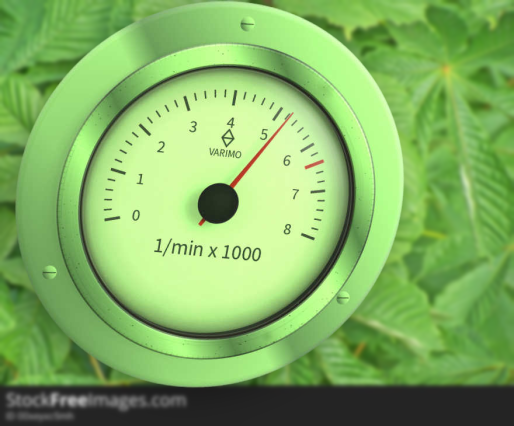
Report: 5200; rpm
